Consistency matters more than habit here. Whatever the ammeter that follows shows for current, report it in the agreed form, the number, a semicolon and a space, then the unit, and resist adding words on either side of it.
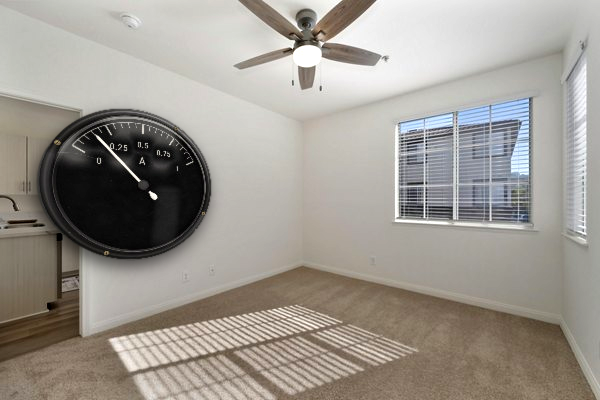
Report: 0.15; A
